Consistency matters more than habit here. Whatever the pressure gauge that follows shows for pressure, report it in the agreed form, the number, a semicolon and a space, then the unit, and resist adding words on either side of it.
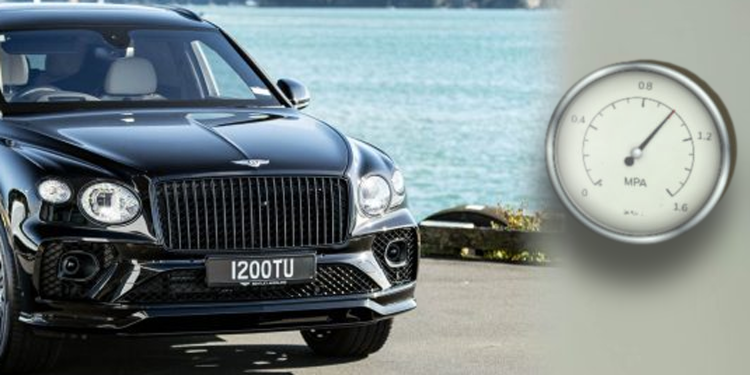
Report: 1; MPa
